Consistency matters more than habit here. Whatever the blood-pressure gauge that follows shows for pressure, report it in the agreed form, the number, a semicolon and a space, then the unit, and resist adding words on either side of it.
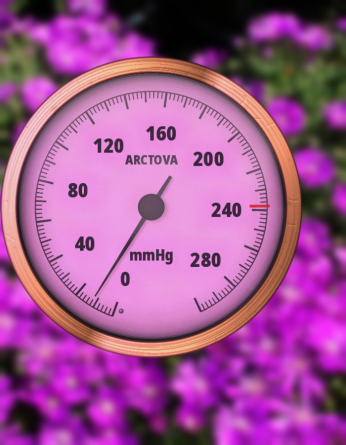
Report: 12; mmHg
